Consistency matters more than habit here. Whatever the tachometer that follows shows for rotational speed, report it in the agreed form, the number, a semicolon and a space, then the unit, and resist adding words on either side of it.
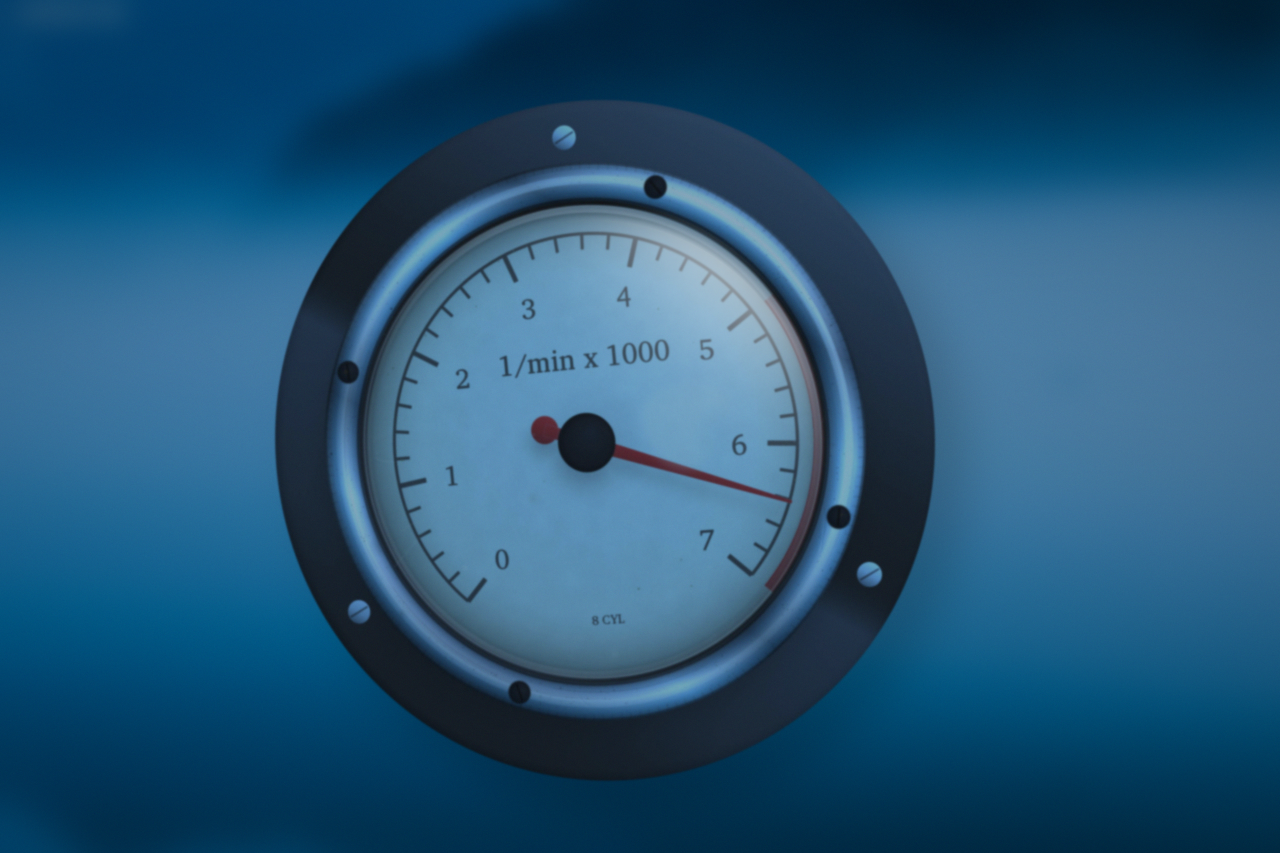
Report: 6400; rpm
